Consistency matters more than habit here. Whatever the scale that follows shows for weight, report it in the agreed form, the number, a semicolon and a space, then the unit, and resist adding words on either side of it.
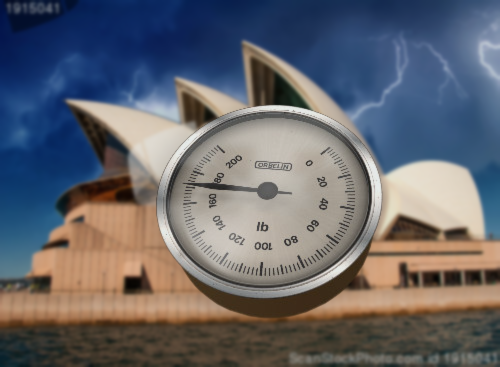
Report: 170; lb
